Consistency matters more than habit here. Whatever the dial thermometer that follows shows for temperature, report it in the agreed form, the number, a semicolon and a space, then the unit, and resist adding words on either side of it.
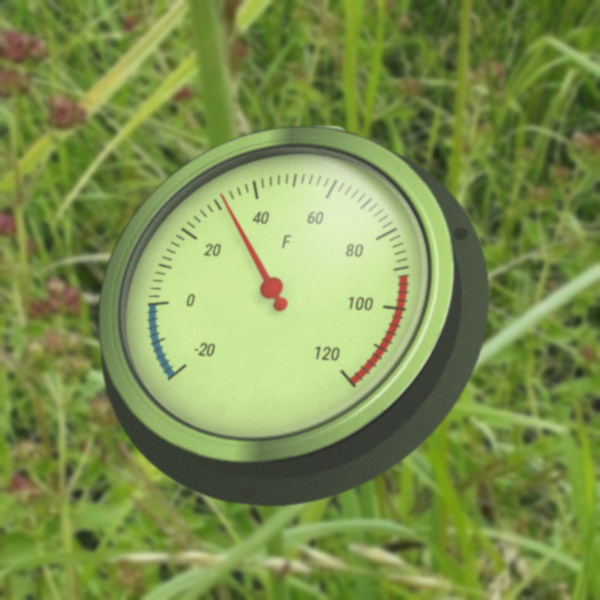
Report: 32; °F
